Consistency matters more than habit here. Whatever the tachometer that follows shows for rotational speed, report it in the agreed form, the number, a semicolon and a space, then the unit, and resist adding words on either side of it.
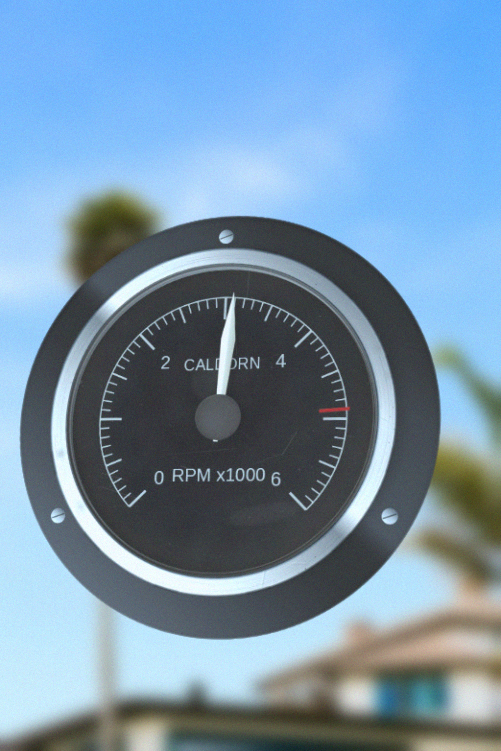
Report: 3100; rpm
